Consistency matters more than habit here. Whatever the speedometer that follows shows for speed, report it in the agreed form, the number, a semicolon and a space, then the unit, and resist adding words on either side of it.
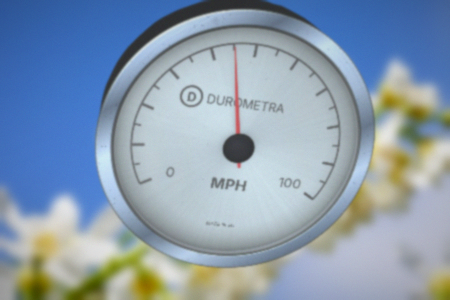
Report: 45; mph
